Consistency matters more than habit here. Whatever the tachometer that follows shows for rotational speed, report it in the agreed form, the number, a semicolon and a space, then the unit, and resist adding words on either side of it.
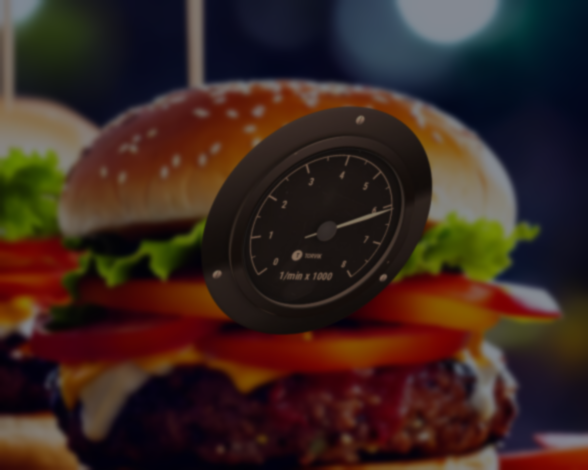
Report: 6000; rpm
